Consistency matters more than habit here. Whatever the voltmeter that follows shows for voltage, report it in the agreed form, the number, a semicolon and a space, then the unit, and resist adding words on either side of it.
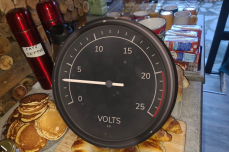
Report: 3; V
